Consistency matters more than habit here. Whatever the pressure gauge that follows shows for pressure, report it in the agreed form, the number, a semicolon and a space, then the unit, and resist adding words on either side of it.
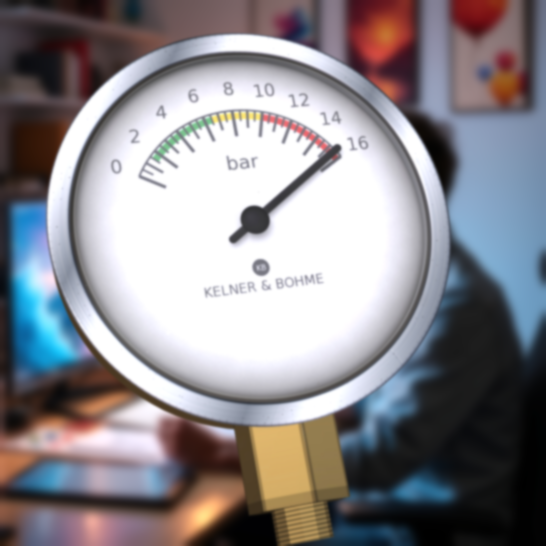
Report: 15.5; bar
